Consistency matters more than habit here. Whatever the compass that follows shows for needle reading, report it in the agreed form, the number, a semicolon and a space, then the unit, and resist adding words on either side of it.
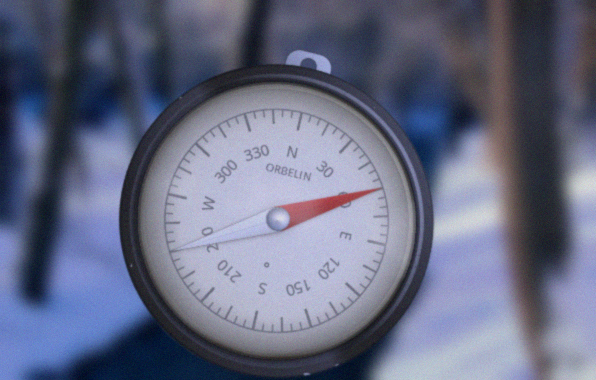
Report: 60; °
